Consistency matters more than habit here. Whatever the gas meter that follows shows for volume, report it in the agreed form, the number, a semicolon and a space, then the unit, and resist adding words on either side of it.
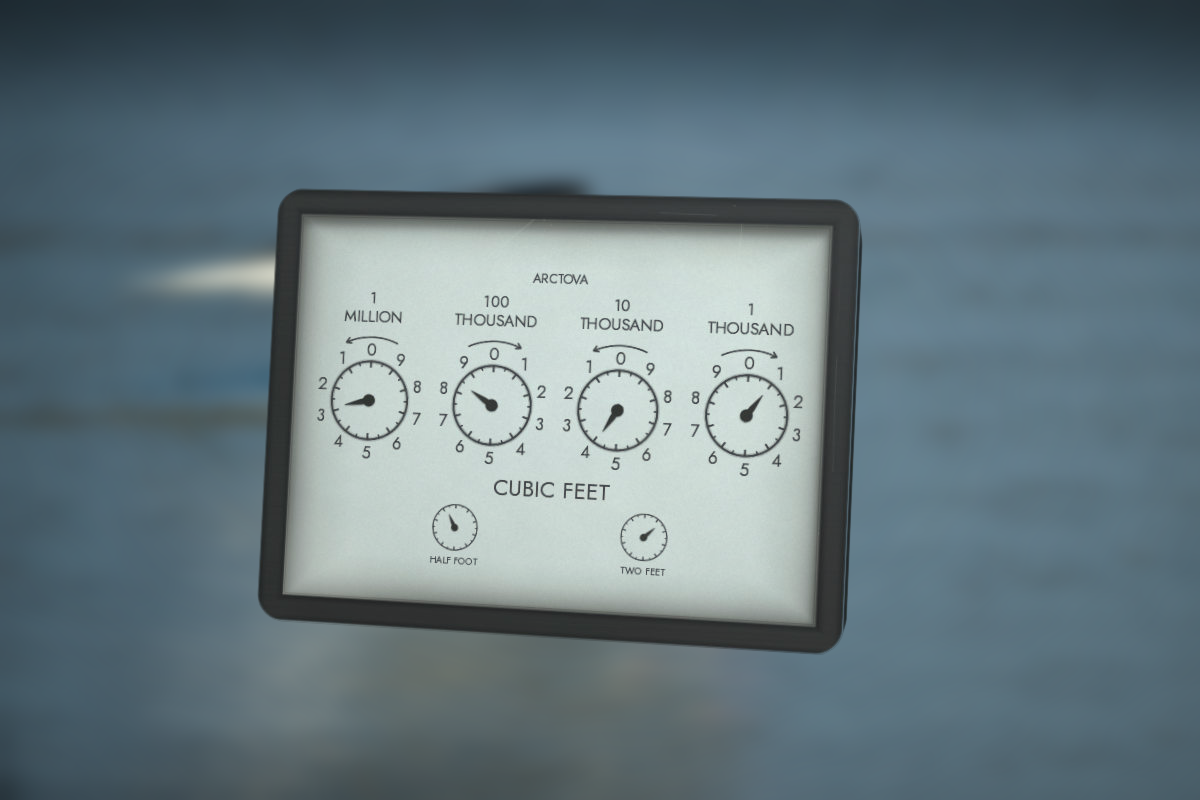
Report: 284100; ft³
